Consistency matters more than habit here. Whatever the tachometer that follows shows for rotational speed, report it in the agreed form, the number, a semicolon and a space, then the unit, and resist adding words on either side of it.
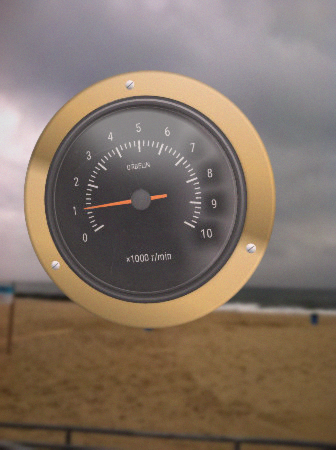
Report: 1000; rpm
